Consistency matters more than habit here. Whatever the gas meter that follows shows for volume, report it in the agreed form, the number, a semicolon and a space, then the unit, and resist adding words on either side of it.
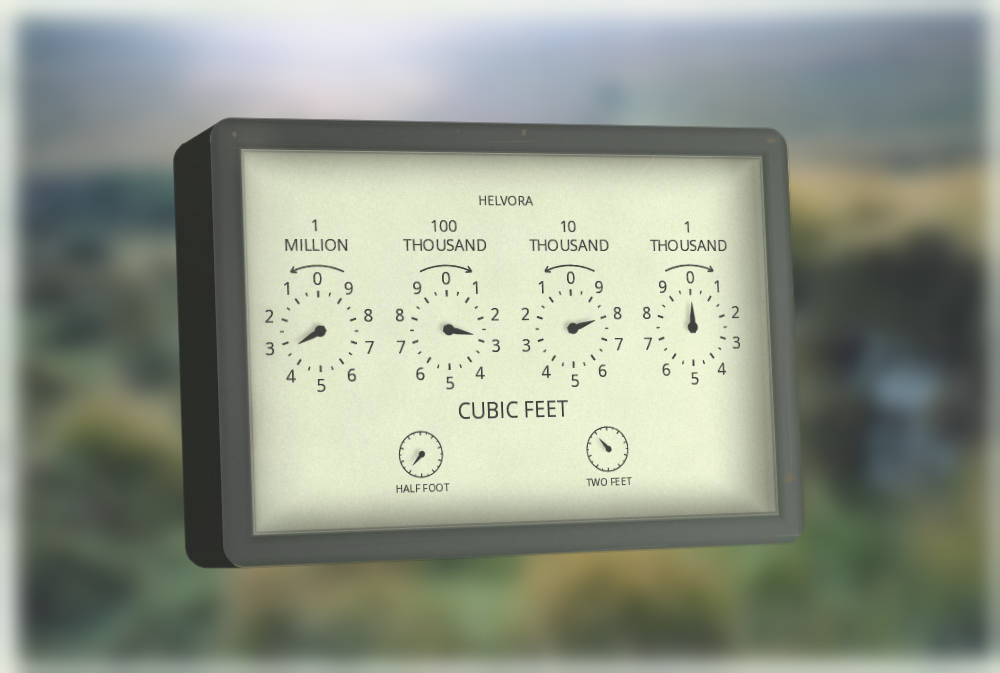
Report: 328000; ft³
